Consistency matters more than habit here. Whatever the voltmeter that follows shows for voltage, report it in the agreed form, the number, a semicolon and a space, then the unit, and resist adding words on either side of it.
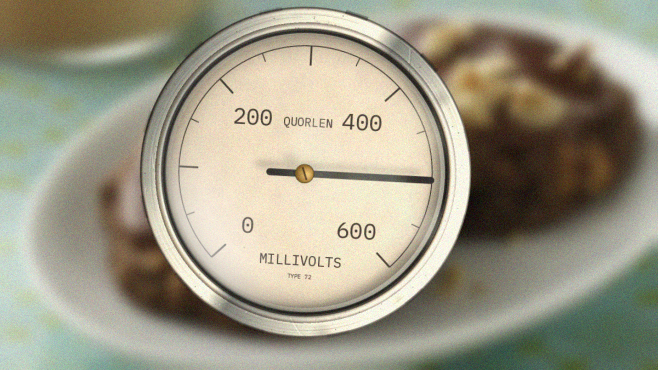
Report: 500; mV
